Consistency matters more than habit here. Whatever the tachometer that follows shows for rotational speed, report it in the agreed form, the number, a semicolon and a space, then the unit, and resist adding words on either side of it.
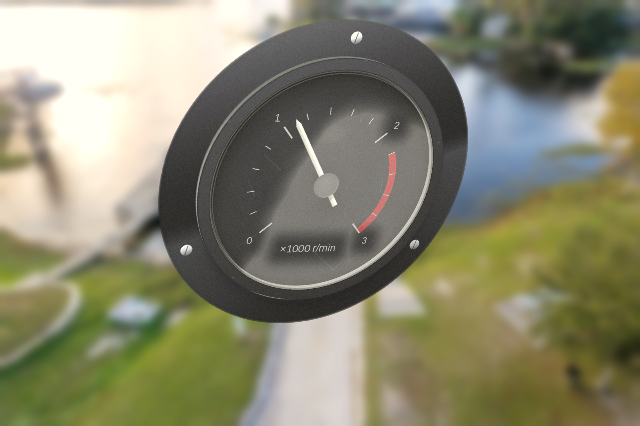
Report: 1100; rpm
